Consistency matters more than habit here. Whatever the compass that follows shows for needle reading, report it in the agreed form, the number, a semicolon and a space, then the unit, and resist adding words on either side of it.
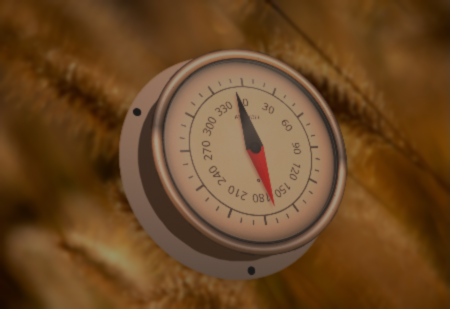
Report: 170; °
